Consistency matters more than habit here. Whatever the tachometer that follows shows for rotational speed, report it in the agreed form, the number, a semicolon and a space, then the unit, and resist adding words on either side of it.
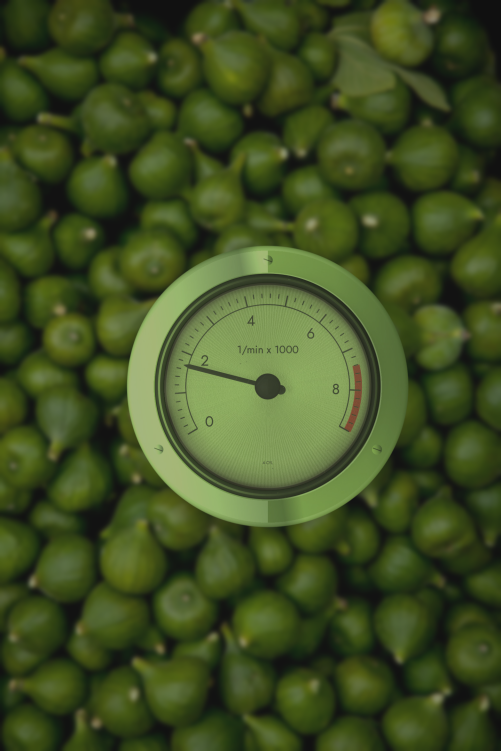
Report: 1700; rpm
